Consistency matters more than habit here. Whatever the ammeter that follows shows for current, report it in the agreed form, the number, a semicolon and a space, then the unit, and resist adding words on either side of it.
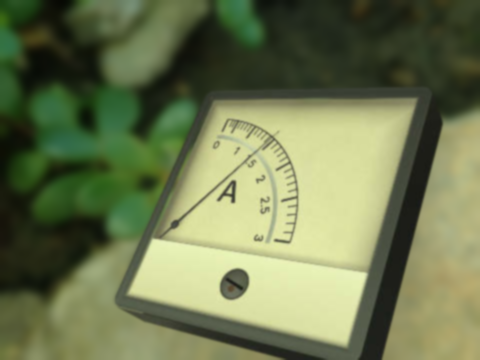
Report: 1.5; A
